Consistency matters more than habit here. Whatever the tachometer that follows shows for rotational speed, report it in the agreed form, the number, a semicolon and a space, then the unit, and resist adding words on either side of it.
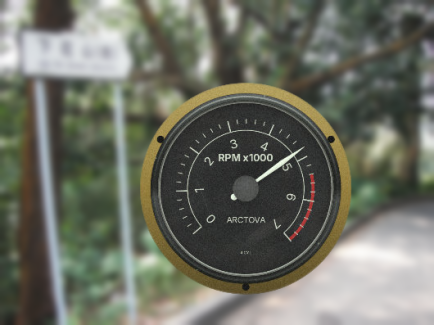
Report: 4800; rpm
